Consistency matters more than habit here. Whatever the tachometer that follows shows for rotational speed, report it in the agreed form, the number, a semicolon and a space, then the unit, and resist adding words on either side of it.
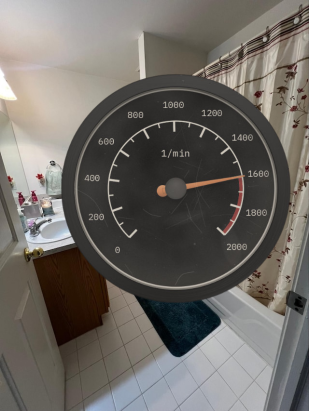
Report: 1600; rpm
